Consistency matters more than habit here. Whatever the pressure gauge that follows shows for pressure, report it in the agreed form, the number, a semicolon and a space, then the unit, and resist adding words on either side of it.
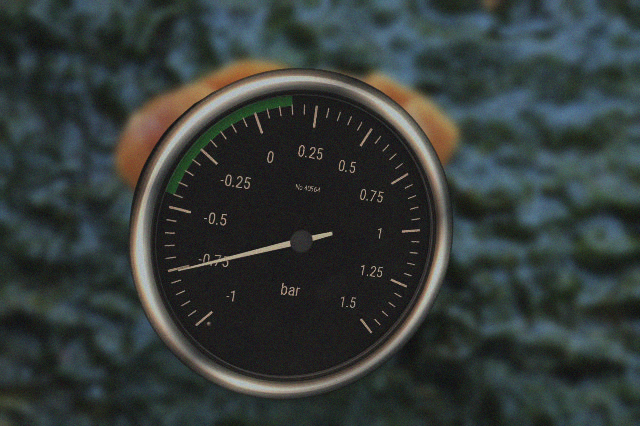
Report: -0.75; bar
